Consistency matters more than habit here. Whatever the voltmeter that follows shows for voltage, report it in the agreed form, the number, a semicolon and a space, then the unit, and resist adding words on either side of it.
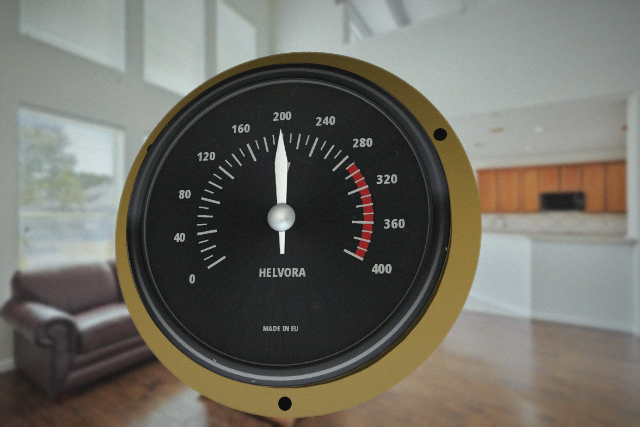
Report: 200; V
